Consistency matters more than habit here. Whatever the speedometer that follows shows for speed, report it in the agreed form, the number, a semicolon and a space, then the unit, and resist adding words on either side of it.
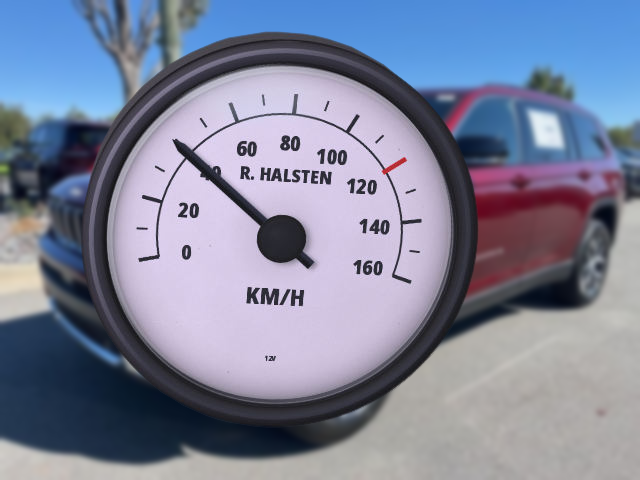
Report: 40; km/h
